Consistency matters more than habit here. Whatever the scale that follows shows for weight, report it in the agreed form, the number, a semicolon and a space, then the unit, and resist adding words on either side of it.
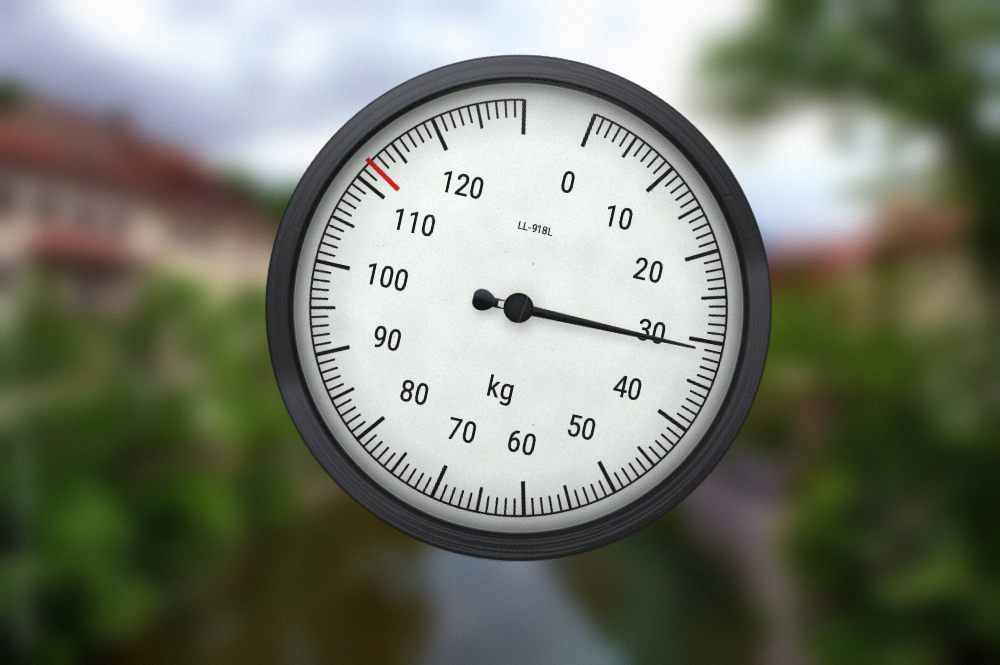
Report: 31; kg
